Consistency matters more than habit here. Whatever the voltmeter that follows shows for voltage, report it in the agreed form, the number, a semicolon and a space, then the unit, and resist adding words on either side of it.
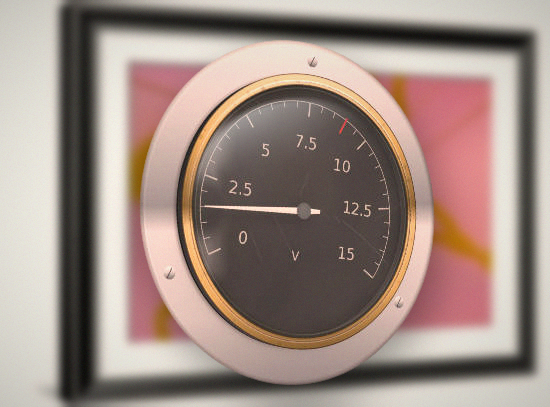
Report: 1.5; V
